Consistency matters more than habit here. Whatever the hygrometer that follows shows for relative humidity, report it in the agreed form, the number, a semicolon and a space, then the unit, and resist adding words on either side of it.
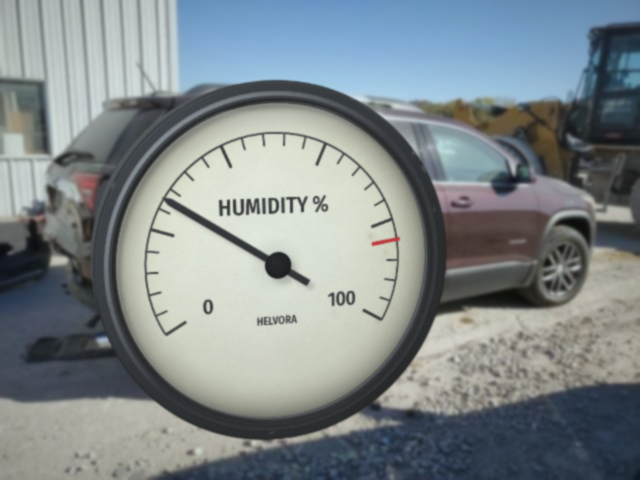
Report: 26; %
